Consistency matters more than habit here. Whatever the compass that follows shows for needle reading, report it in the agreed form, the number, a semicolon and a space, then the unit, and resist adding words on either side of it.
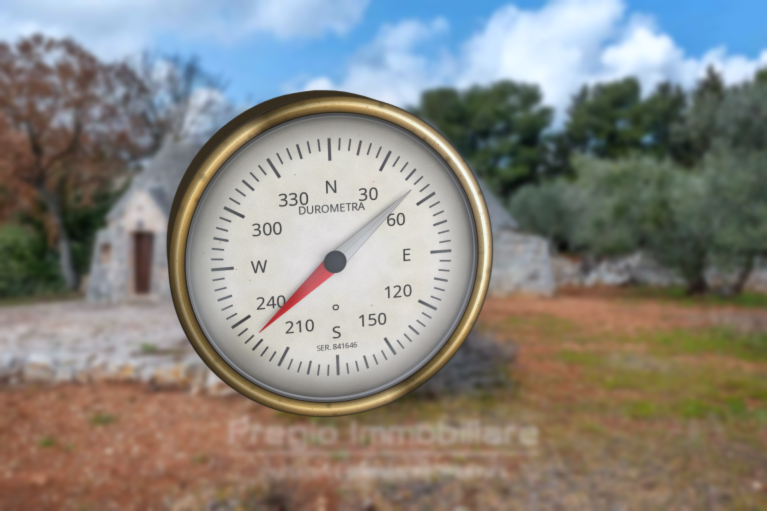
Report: 230; °
